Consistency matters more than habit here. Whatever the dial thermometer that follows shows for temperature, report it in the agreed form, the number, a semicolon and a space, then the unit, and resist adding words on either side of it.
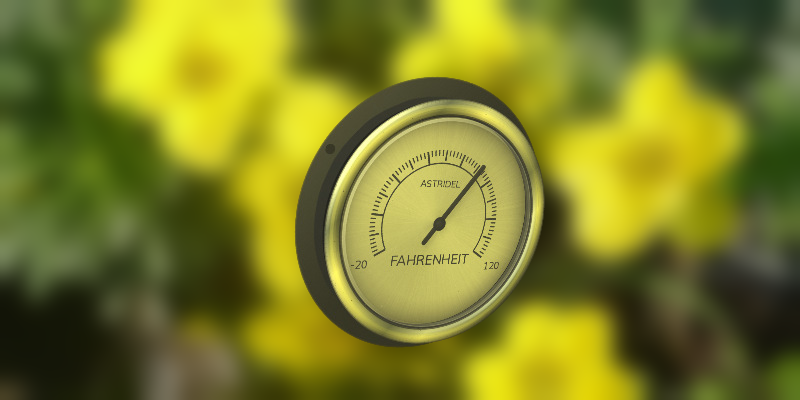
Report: 70; °F
